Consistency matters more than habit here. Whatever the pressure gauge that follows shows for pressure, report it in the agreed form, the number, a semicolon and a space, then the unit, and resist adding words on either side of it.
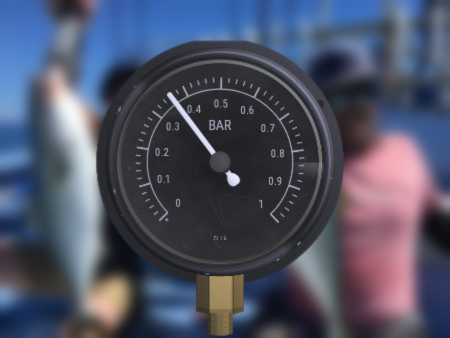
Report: 0.36; bar
